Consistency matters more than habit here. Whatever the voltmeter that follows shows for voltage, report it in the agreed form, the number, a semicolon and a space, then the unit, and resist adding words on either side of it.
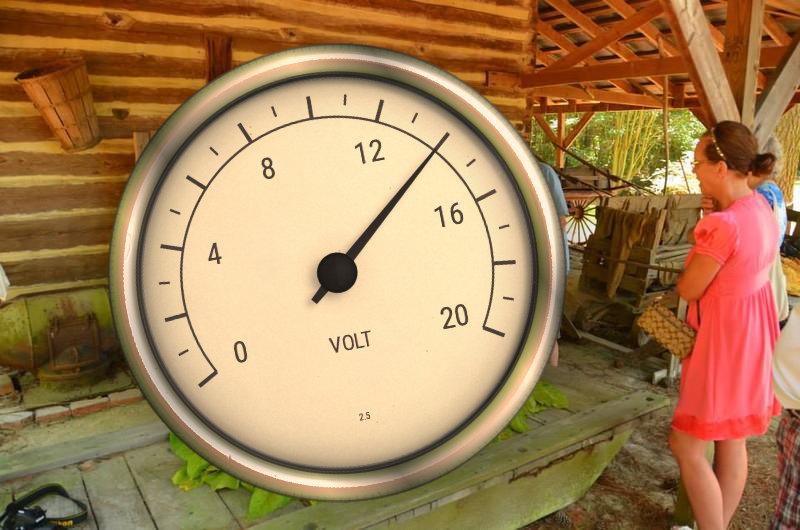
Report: 14; V
